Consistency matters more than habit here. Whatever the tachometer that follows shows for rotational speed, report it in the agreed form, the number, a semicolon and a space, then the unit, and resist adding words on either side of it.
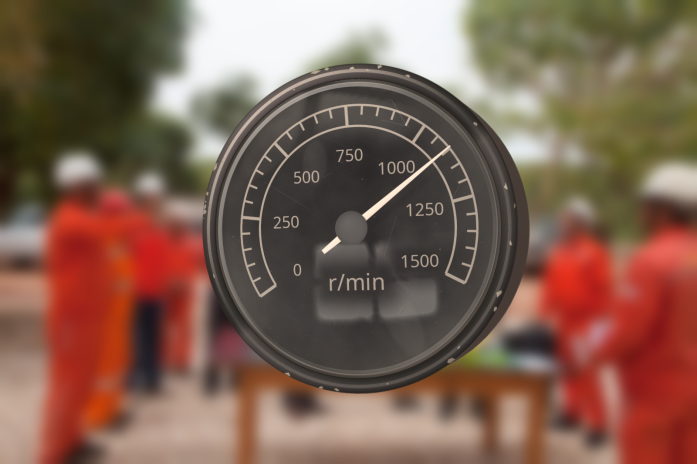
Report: 1100; rpm
